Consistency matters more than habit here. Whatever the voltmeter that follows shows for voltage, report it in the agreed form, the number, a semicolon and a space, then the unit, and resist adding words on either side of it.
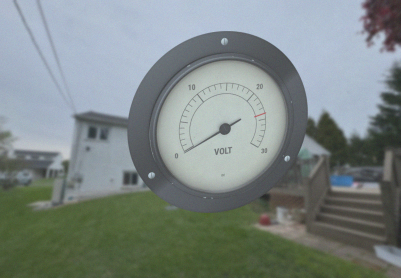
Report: 0; V
